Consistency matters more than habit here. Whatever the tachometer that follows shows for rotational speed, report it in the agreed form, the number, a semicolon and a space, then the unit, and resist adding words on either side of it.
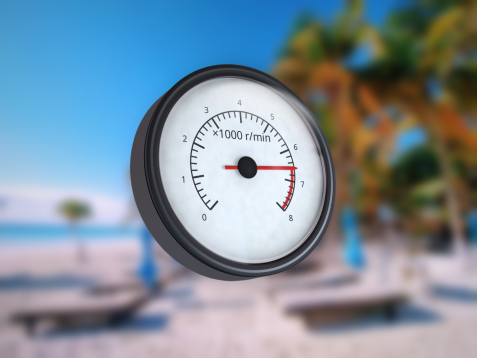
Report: 6600; rpm
